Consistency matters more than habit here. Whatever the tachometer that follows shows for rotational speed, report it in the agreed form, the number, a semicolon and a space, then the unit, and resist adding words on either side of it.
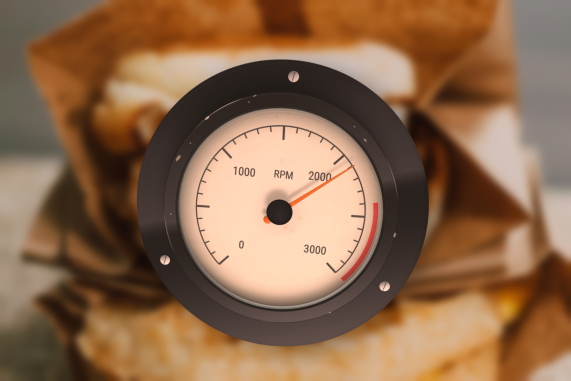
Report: 2100; rpm
